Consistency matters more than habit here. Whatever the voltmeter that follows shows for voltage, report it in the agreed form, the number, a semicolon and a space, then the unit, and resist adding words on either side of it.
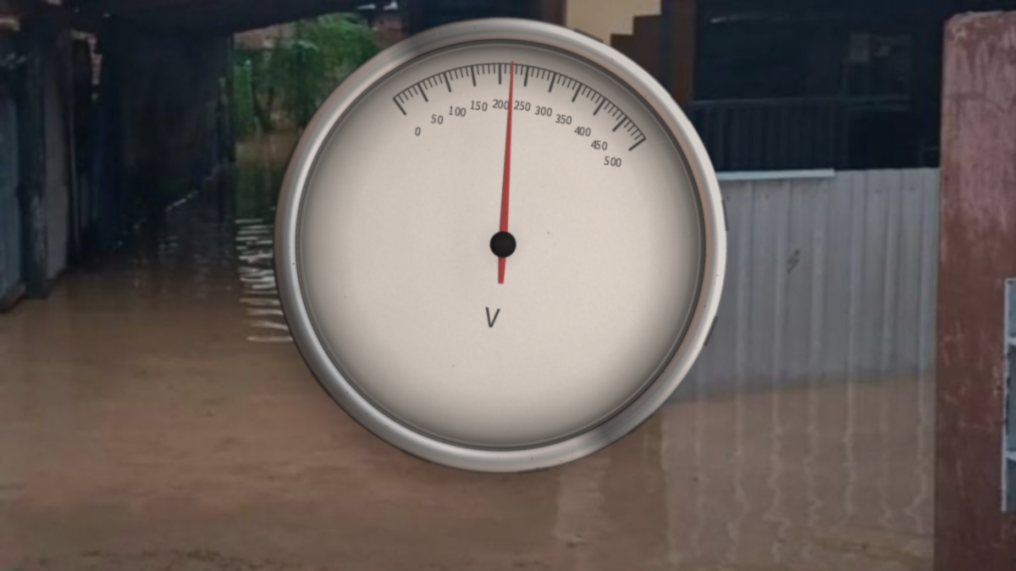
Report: 220; V
